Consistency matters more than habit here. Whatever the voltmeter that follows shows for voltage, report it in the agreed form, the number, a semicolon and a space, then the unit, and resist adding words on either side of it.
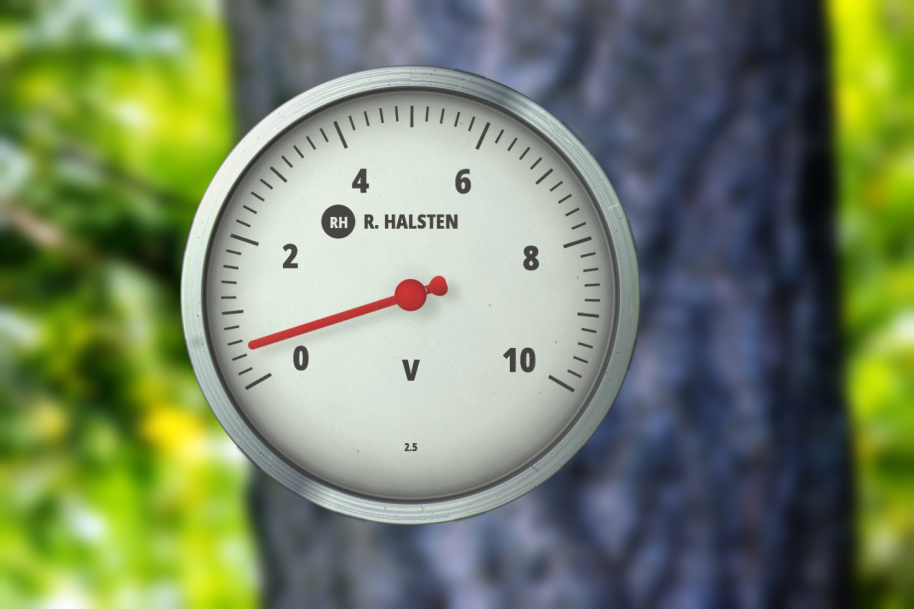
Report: 0.5; V
